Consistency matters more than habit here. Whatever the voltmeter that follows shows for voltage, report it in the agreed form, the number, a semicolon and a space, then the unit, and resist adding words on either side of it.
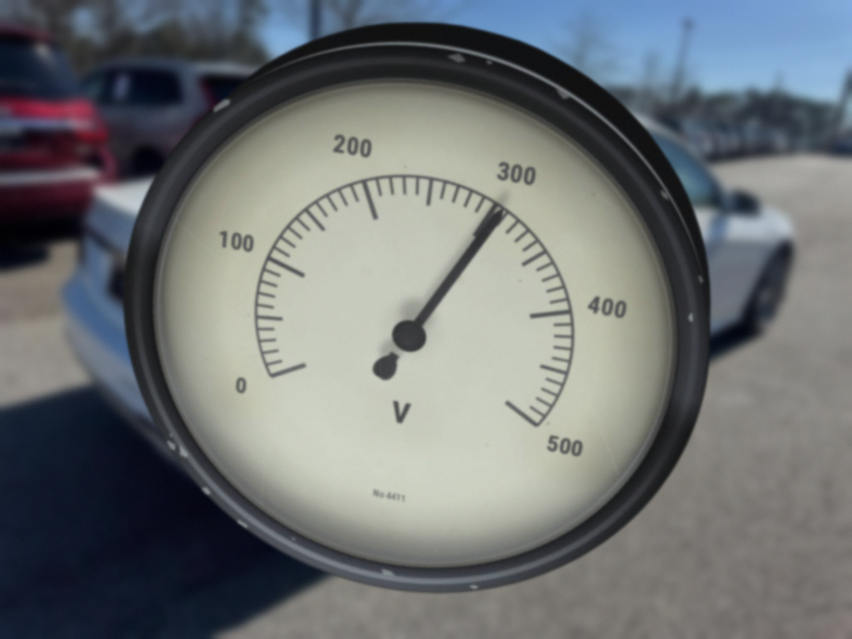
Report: 305; V
